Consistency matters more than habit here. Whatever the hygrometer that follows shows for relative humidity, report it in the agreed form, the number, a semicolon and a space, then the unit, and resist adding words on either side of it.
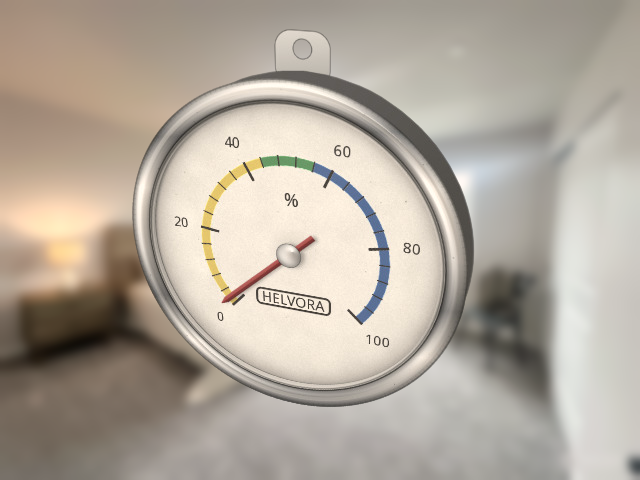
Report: 2; %
